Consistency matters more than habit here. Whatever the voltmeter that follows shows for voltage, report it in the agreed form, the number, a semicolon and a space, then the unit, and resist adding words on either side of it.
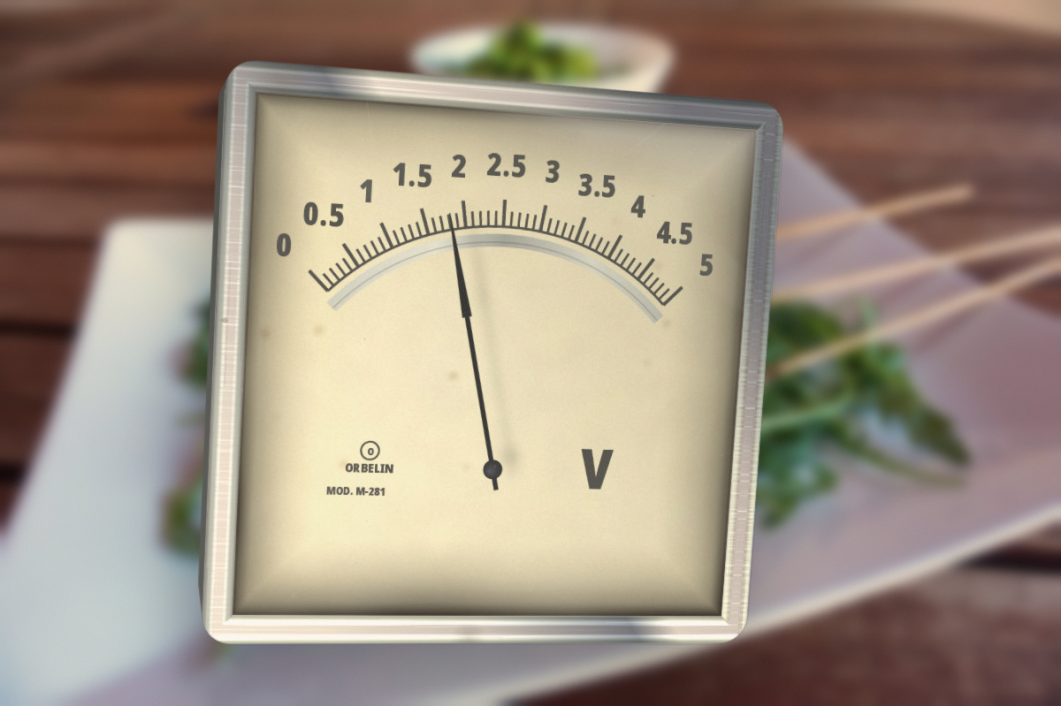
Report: 1.8; V
